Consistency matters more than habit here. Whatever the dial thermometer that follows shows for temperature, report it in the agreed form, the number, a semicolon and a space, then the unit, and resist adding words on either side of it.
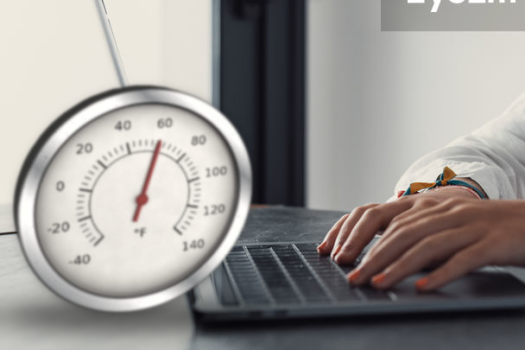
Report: 60; °F
